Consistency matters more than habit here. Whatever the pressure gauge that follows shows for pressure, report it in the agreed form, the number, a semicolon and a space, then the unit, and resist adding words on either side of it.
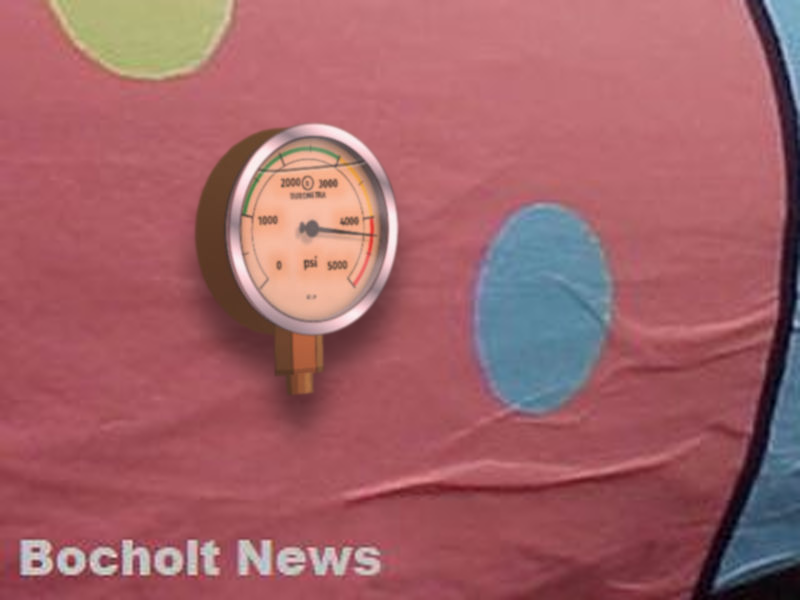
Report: 4250; psi
